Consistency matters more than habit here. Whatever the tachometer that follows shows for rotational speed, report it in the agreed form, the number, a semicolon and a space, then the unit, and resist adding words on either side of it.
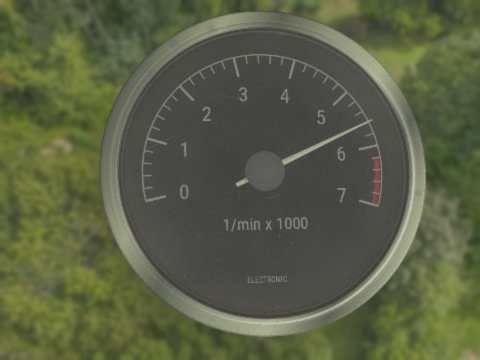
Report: 5600; rpm
